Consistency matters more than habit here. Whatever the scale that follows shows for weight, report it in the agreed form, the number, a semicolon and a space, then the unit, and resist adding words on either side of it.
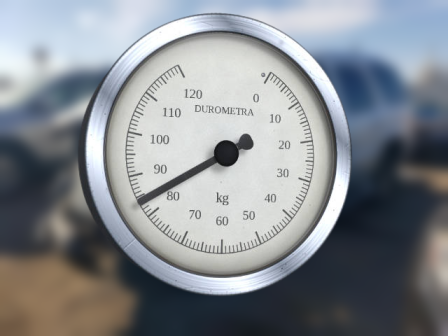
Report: 84; kg
